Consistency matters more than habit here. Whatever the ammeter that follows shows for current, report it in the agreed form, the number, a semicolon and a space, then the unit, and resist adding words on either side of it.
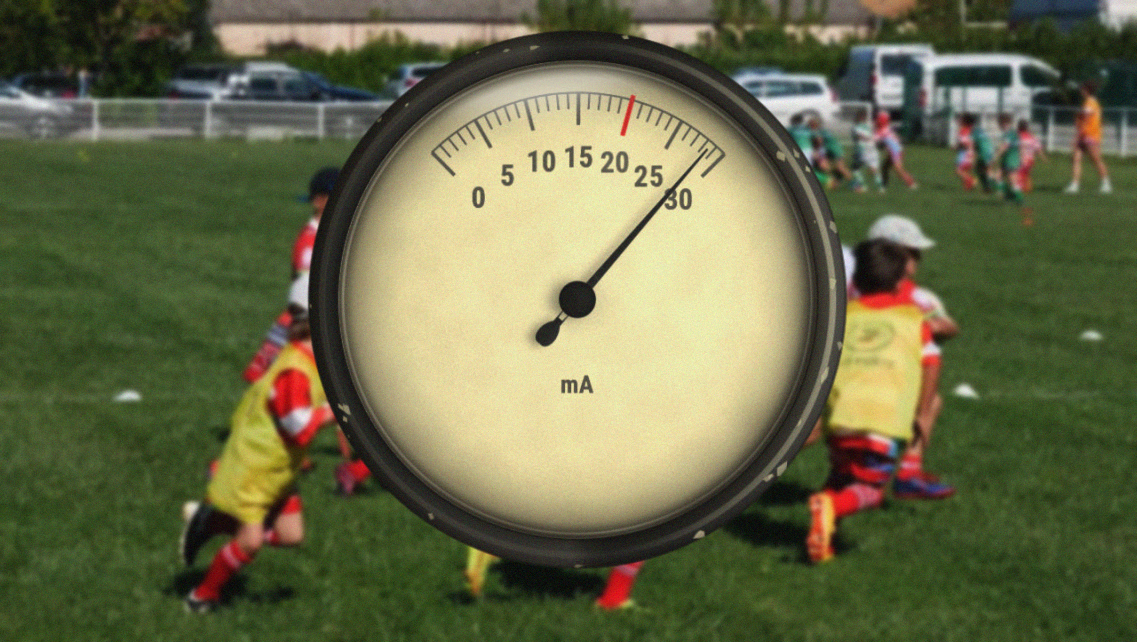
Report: 28.5; mA
